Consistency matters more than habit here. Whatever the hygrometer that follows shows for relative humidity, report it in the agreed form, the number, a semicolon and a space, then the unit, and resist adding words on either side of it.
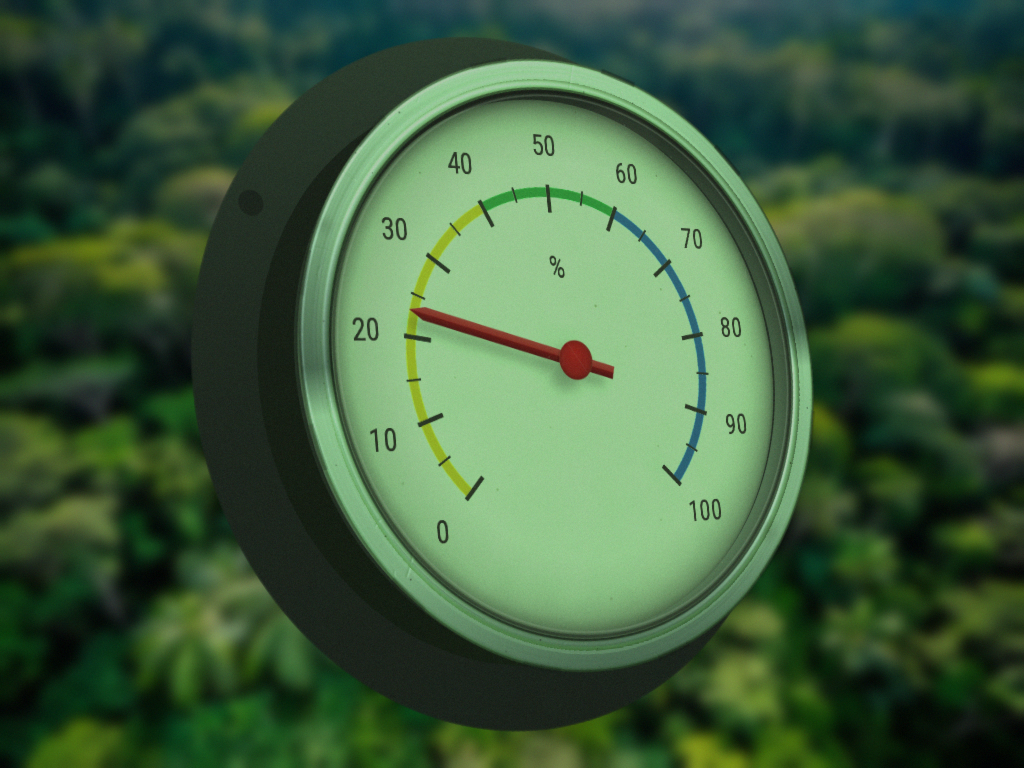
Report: 22.5; %
